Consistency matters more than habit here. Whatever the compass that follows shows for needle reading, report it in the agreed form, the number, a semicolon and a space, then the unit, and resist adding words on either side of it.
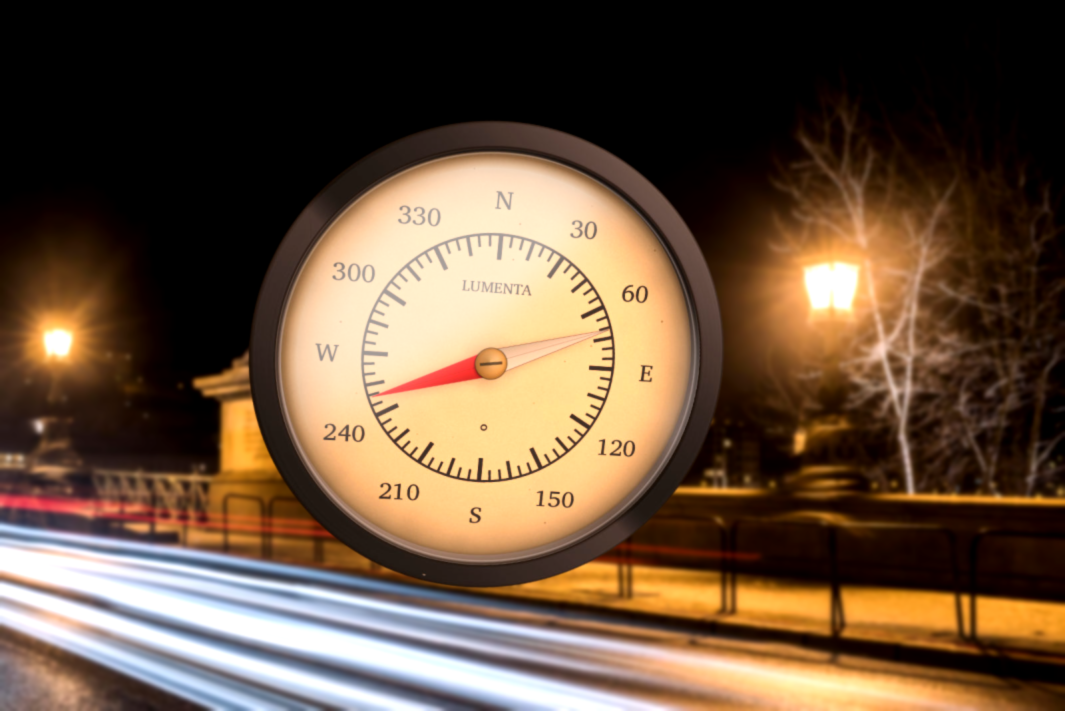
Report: 250; °
